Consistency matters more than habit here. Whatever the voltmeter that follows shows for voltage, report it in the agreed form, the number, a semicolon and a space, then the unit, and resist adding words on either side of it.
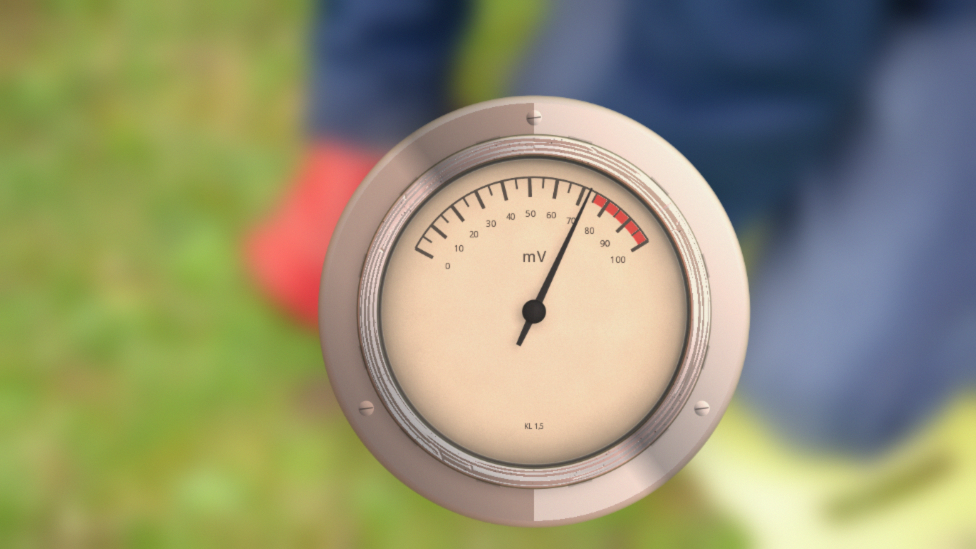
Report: 72.5; mV
